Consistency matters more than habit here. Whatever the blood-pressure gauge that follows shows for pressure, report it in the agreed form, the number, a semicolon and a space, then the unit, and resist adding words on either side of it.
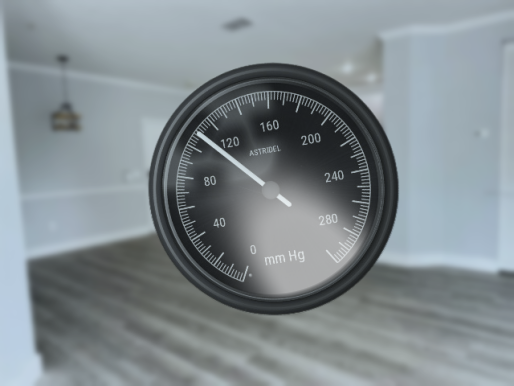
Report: 110; mmHg
